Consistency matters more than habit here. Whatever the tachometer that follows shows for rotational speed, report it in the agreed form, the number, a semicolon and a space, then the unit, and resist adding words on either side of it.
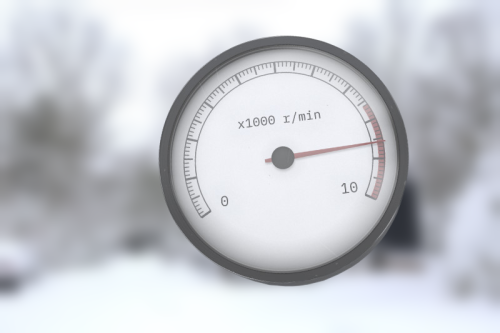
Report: 8600; rpm
